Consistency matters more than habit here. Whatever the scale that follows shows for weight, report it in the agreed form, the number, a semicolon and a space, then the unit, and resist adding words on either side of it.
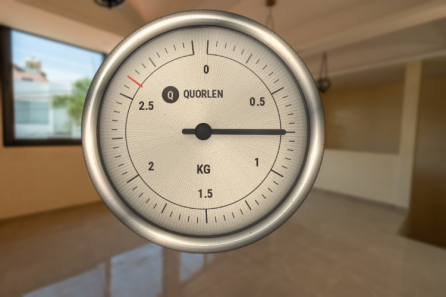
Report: 0.75; kg
